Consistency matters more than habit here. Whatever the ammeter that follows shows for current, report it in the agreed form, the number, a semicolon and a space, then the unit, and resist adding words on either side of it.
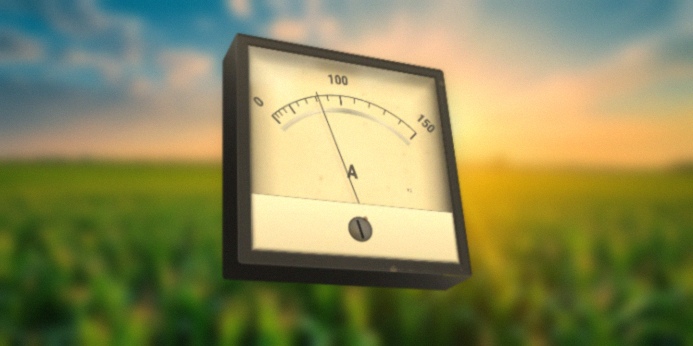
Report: 80; A
